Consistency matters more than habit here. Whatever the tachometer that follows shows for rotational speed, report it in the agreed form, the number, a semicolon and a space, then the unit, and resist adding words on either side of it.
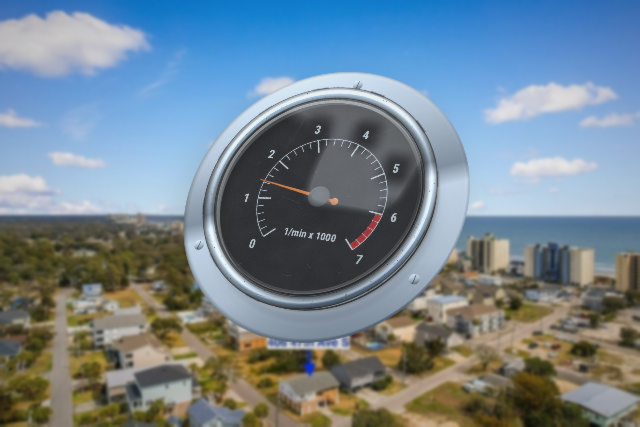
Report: 1400; rpm
